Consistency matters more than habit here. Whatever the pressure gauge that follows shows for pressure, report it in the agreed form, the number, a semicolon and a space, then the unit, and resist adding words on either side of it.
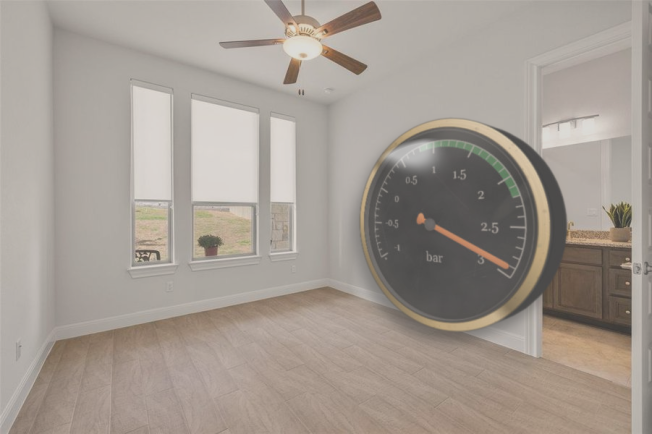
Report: 2.9; bar
